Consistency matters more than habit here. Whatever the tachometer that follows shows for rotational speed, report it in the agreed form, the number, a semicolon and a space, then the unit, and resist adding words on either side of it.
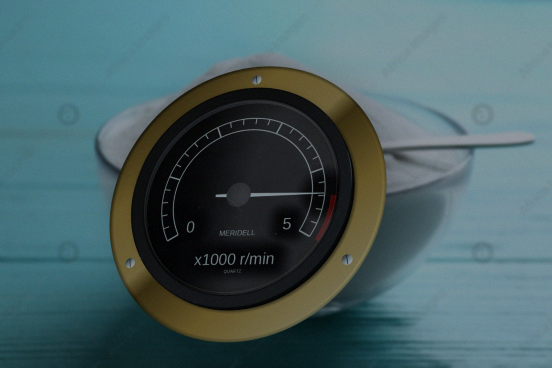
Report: 4400; rpm
